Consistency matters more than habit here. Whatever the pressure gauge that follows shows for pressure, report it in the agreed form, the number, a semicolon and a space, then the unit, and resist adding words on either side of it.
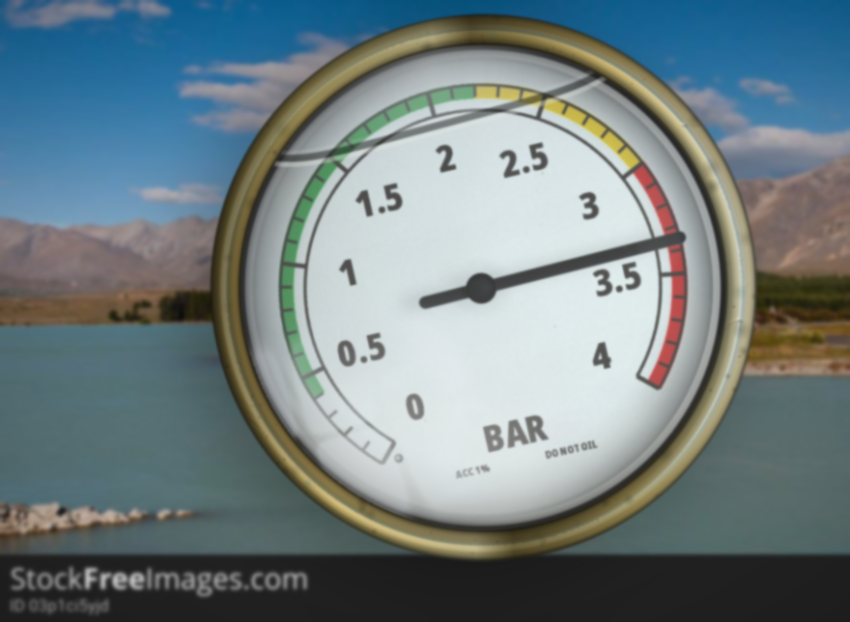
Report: 3.35; bar
